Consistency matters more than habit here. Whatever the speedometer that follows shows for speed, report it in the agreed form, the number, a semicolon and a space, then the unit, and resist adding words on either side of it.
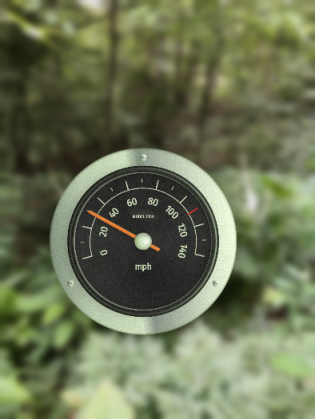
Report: 30; mph
